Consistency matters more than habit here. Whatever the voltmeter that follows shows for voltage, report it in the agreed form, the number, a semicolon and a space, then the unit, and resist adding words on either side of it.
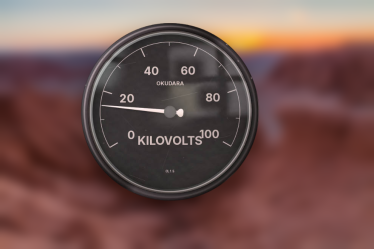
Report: 15; kV
